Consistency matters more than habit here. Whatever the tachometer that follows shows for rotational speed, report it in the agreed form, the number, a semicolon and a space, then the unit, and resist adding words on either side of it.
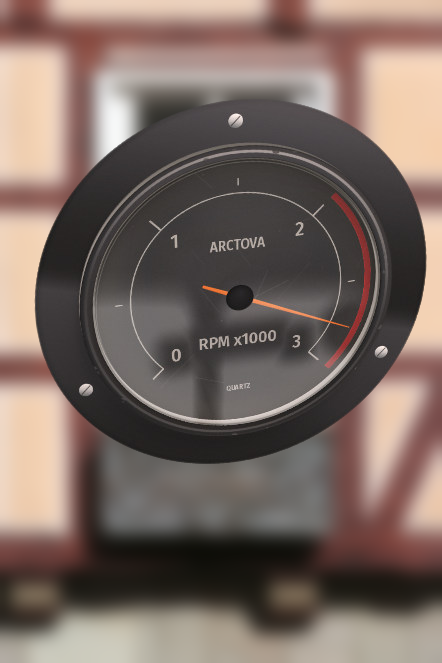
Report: 2750; rpm
